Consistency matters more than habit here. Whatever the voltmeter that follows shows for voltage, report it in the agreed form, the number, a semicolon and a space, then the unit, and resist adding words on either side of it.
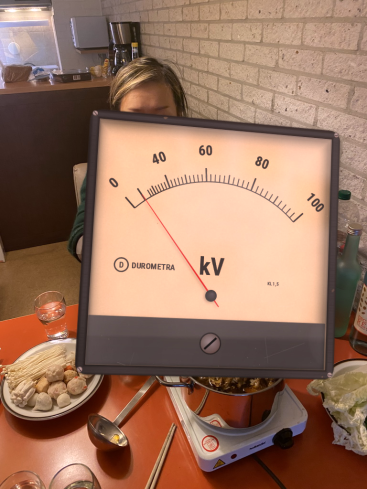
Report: 20; kV
